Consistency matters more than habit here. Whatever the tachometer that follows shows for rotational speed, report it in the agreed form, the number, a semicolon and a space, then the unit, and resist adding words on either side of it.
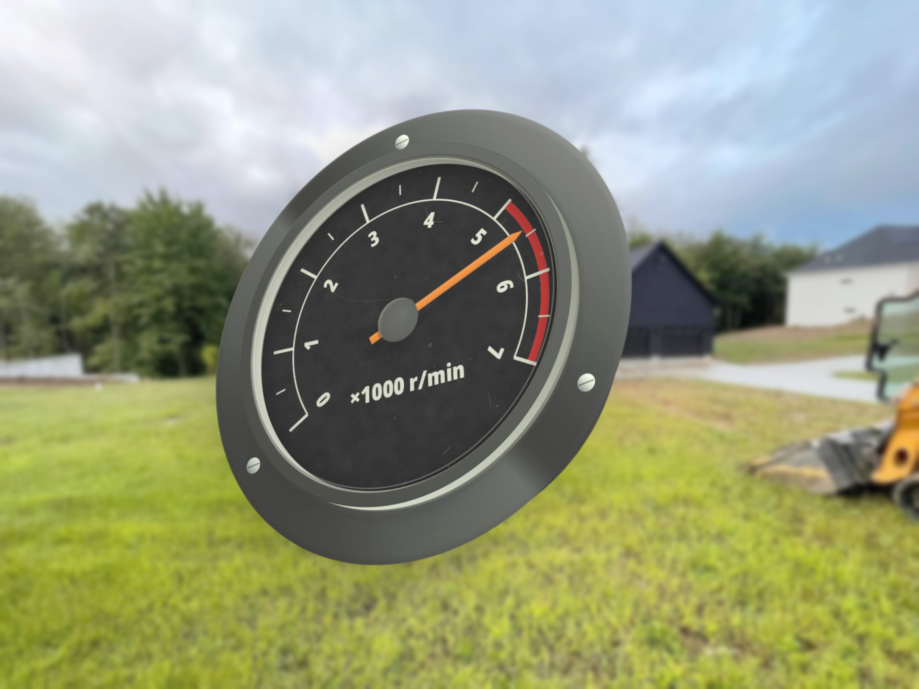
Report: 5500; rpm
